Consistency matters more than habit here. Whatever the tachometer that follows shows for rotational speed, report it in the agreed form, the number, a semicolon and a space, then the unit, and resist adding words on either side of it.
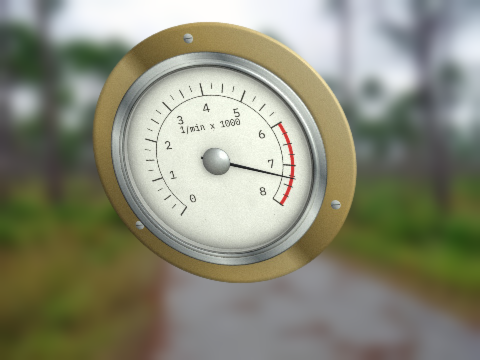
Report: 7250; rpm
